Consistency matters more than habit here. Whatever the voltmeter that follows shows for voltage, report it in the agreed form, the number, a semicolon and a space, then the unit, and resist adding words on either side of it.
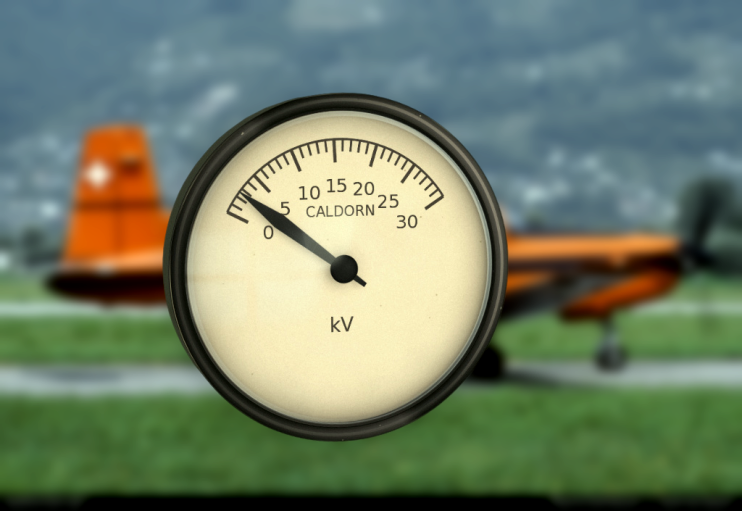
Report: 2.5; kV
